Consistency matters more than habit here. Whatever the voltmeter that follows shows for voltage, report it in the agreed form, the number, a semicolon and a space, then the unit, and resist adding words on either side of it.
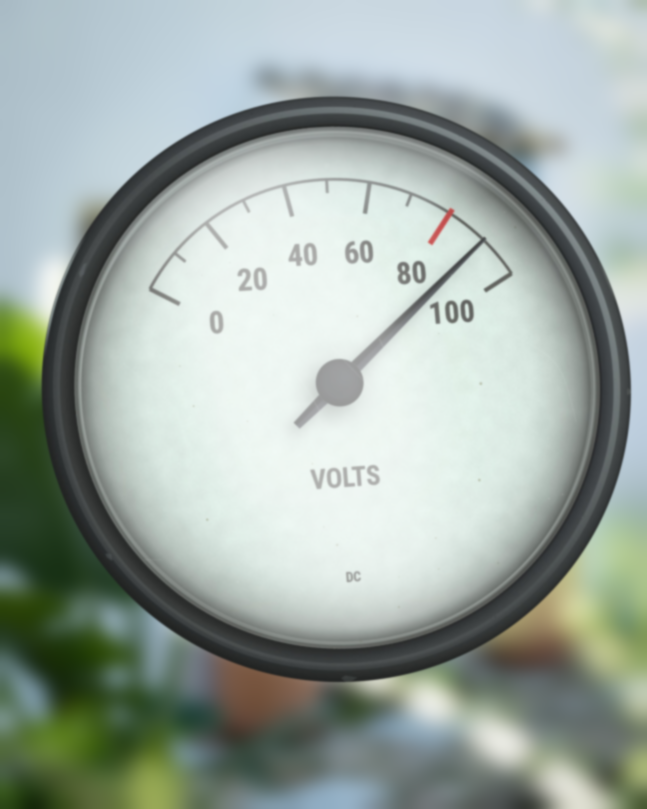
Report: 90; V
